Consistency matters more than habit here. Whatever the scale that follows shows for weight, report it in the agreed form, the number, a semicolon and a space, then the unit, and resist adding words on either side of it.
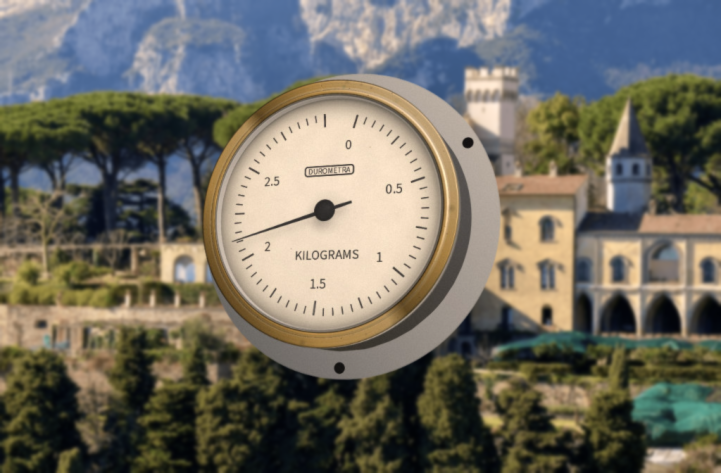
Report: 2.1; kg
